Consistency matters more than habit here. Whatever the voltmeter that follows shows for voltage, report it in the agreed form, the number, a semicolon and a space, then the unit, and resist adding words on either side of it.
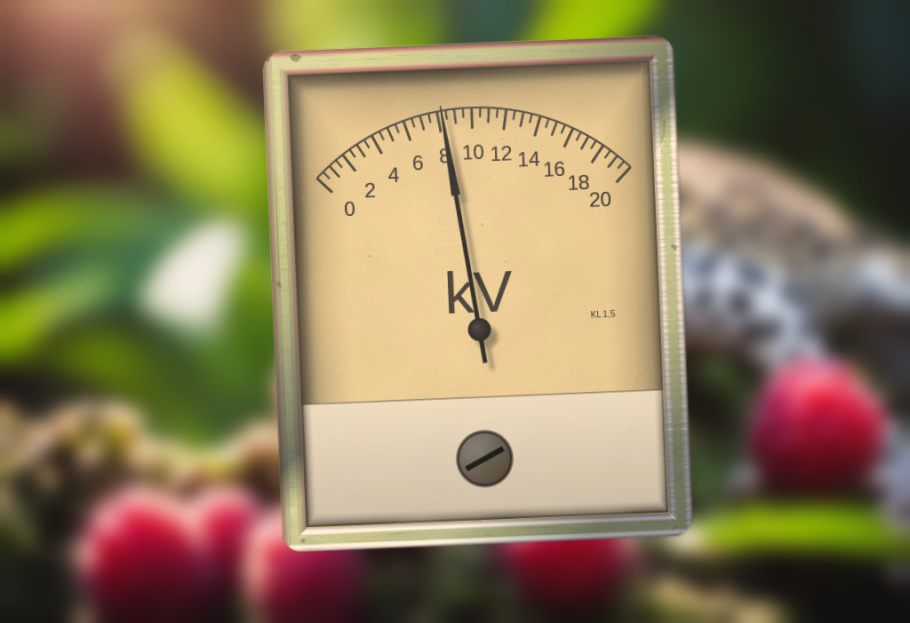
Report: 8.25; kV
